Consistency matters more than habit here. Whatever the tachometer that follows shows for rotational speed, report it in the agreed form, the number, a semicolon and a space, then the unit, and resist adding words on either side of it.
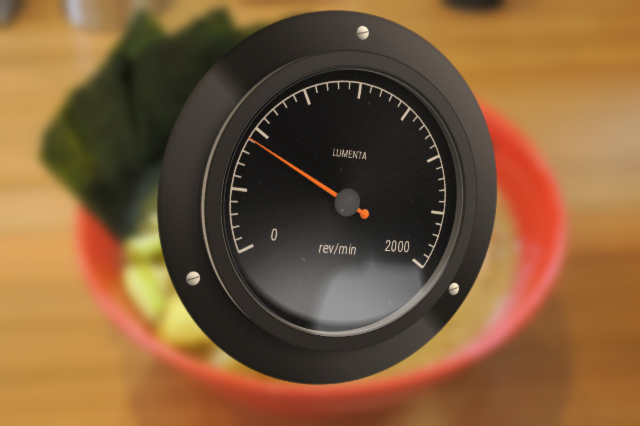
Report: 450; rpm
